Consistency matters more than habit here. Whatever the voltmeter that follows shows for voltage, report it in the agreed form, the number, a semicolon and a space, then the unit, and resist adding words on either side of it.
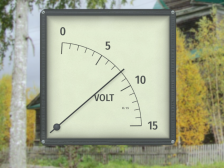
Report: 8; V
